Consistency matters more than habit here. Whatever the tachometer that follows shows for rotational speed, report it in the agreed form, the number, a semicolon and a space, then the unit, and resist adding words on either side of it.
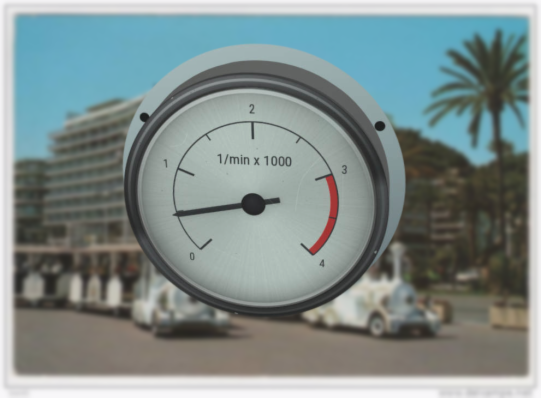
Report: 500; rpm
